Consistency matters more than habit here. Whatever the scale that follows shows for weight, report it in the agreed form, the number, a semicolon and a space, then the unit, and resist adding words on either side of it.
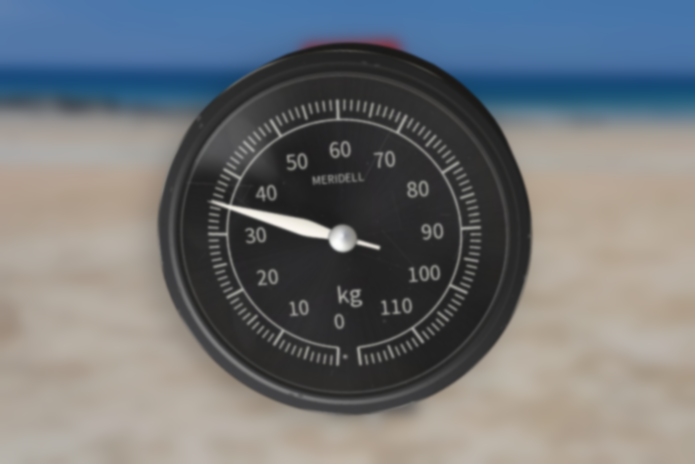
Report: 35; kg
